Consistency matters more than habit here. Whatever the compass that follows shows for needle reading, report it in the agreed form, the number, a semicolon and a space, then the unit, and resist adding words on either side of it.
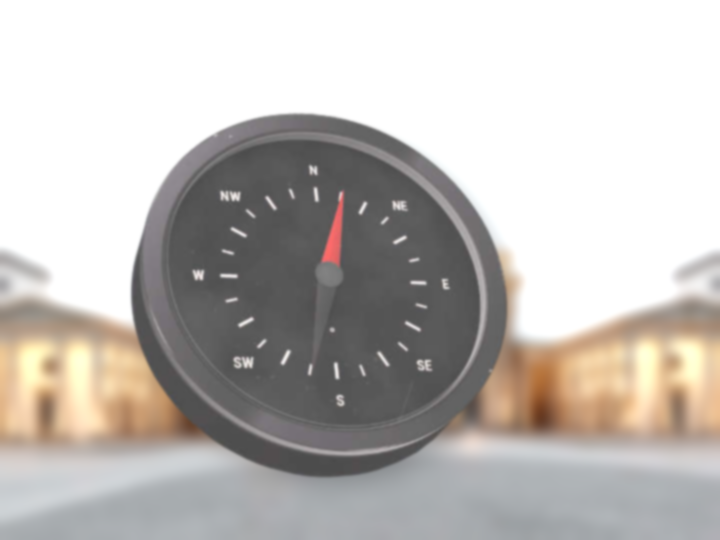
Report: 15; °
